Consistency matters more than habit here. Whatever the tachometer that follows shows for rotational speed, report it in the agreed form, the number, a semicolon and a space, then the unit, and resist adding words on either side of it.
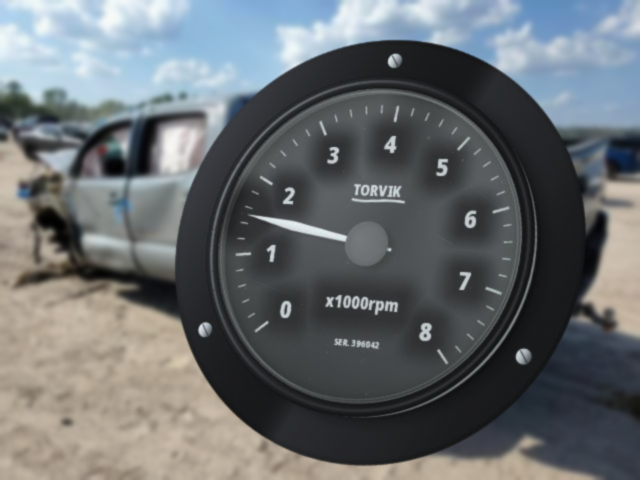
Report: 1500; rpm
